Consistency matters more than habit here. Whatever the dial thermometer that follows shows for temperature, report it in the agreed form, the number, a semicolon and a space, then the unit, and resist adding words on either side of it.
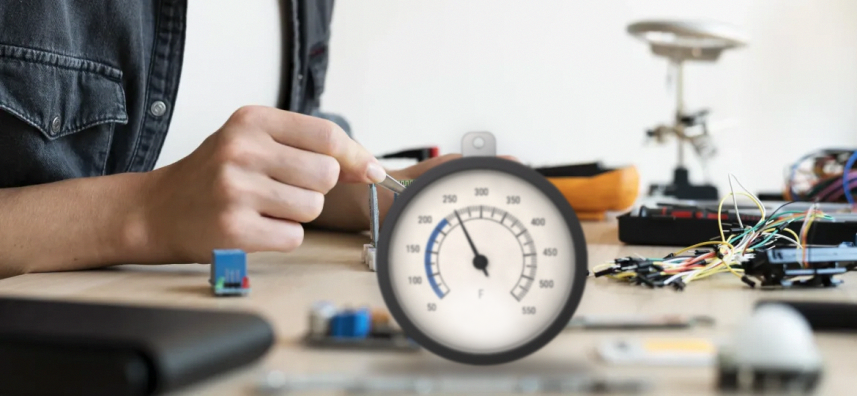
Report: 250; °F
